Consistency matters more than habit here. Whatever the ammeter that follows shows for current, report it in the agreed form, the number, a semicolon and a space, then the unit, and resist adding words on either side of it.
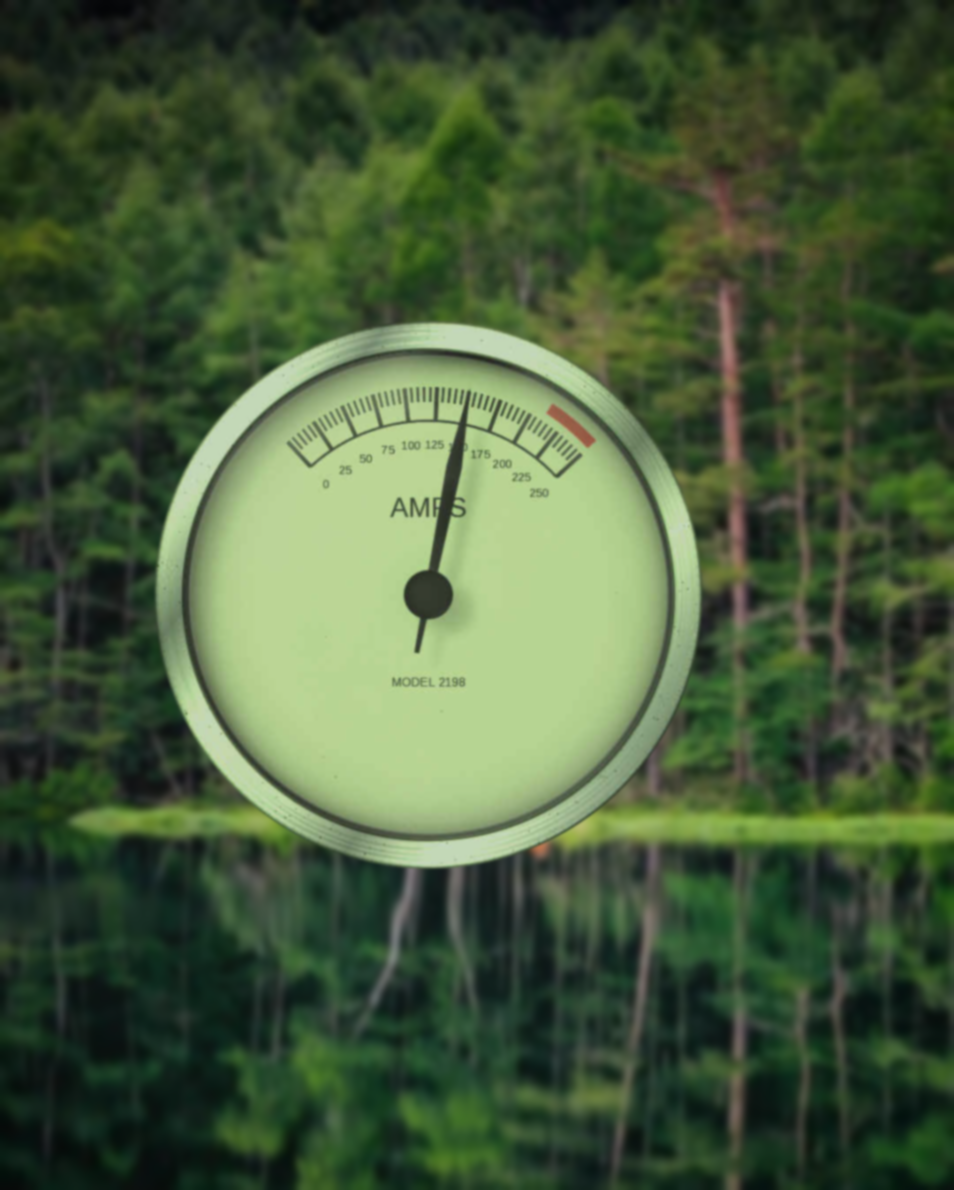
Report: 150; A
